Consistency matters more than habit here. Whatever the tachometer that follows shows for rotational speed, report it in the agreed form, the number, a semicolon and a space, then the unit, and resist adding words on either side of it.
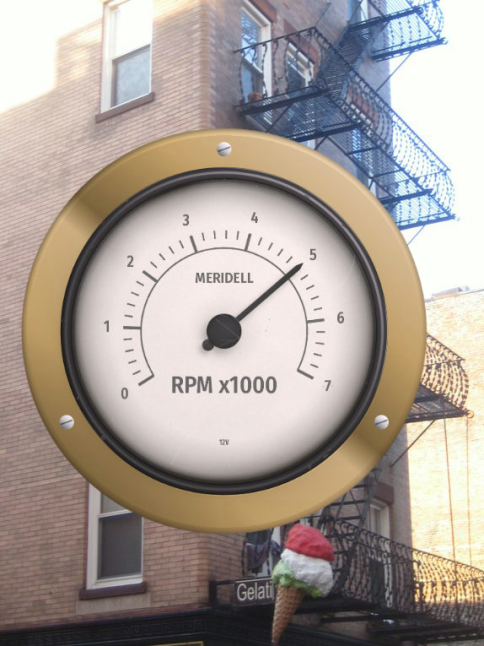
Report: 5000; rpm
